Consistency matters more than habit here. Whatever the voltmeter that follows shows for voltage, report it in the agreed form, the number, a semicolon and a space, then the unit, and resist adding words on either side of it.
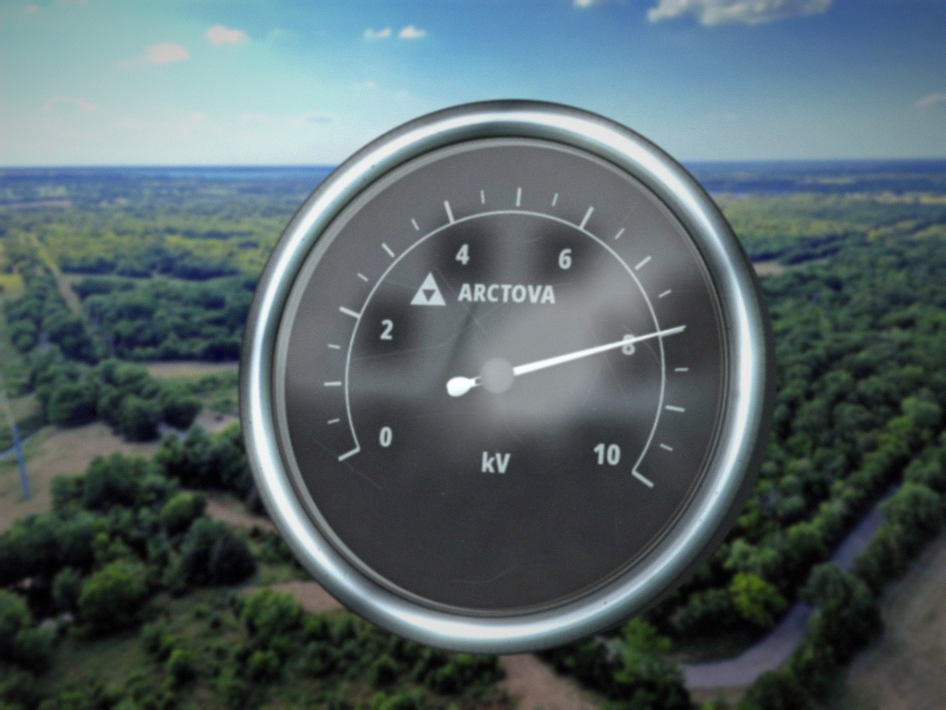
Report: 8; kV
